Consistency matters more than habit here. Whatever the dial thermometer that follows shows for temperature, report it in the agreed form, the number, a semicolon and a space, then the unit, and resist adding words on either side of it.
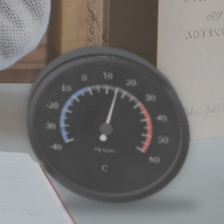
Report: 15; °C
